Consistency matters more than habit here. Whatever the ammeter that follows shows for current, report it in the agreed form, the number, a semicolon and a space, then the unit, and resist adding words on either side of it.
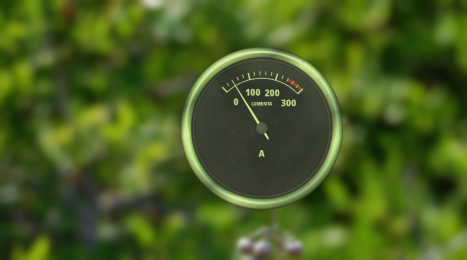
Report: 40; A
